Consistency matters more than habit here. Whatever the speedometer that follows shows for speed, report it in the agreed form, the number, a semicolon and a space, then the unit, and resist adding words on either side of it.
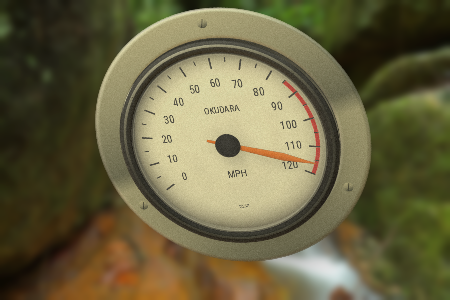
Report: 115; mph
